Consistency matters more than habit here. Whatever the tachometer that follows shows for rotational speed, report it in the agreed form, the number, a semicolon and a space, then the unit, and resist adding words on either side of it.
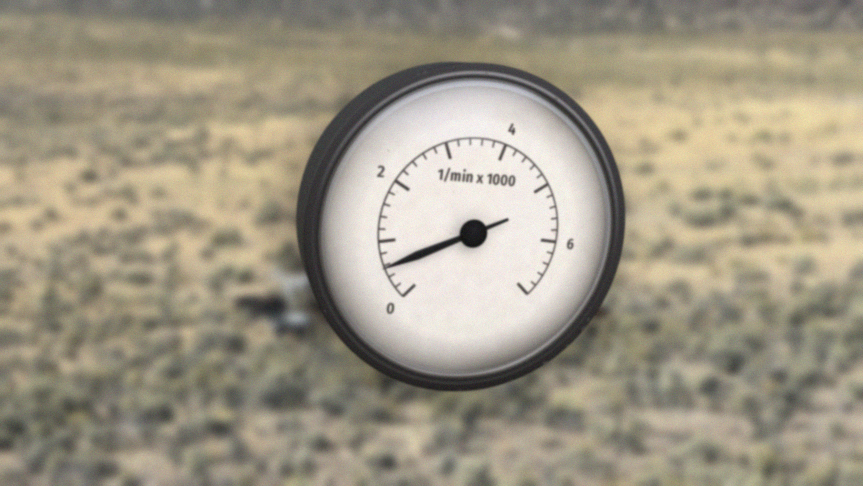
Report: 600; rpm
